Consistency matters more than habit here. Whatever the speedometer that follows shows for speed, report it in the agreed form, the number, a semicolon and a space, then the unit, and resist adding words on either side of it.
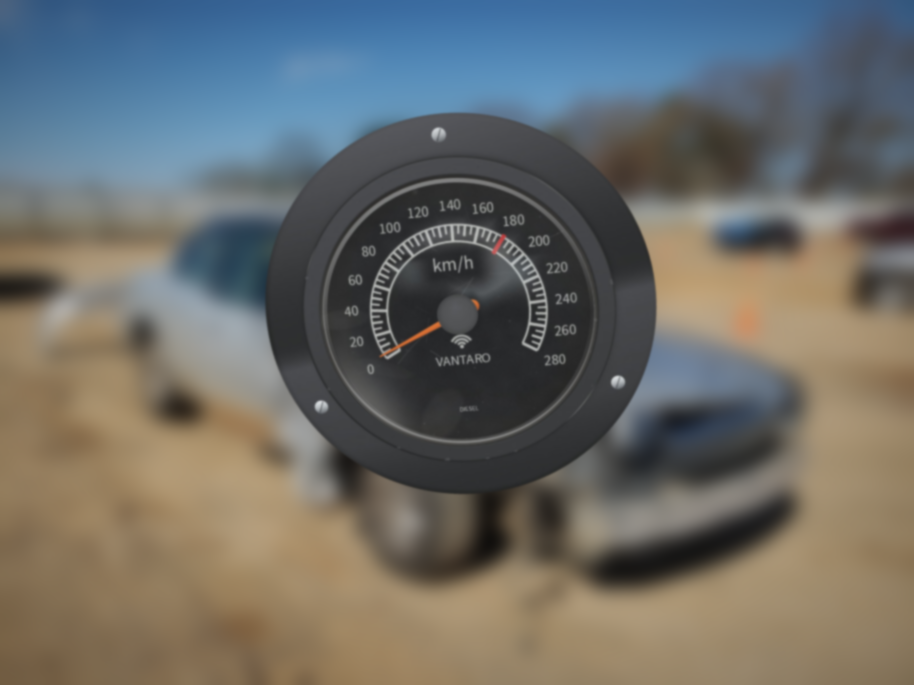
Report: 5; km/h
